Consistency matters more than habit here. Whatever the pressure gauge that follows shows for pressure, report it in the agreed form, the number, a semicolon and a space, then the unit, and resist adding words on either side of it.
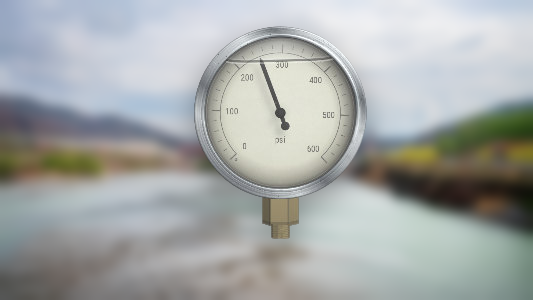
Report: 250; psi
